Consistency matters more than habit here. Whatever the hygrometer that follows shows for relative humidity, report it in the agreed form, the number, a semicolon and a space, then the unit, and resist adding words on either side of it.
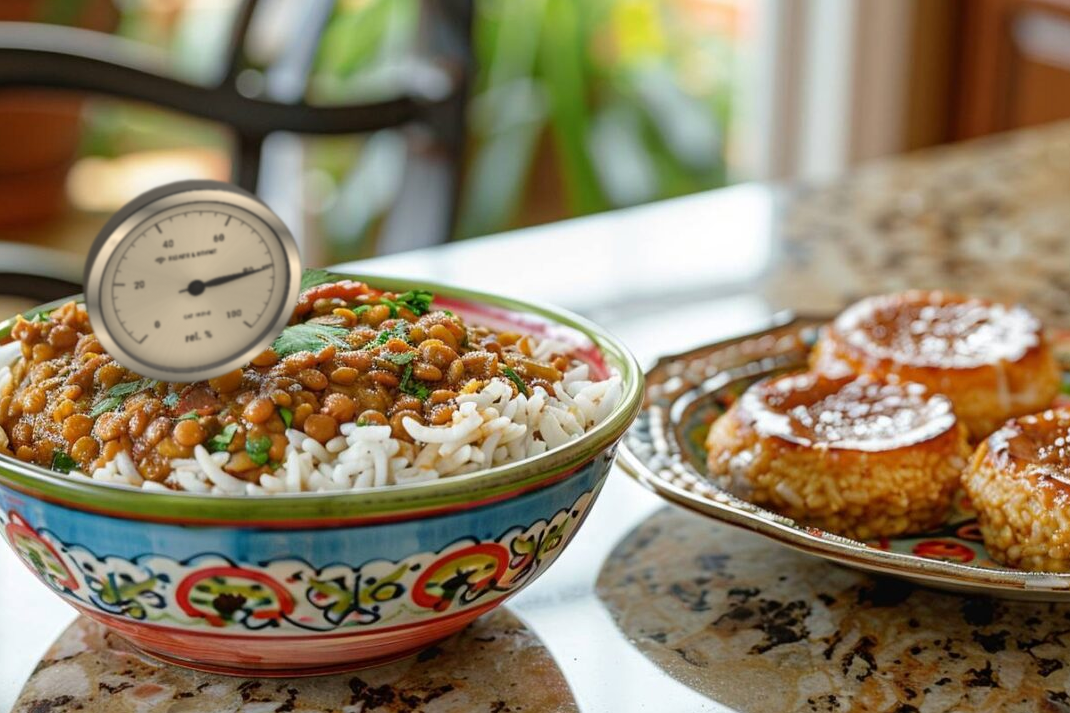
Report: 80; %
